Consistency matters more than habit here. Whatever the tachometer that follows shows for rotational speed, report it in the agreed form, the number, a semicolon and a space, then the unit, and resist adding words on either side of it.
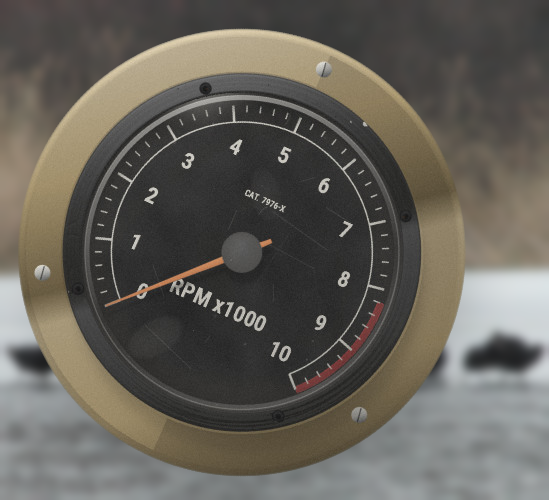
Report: 0; rpm
